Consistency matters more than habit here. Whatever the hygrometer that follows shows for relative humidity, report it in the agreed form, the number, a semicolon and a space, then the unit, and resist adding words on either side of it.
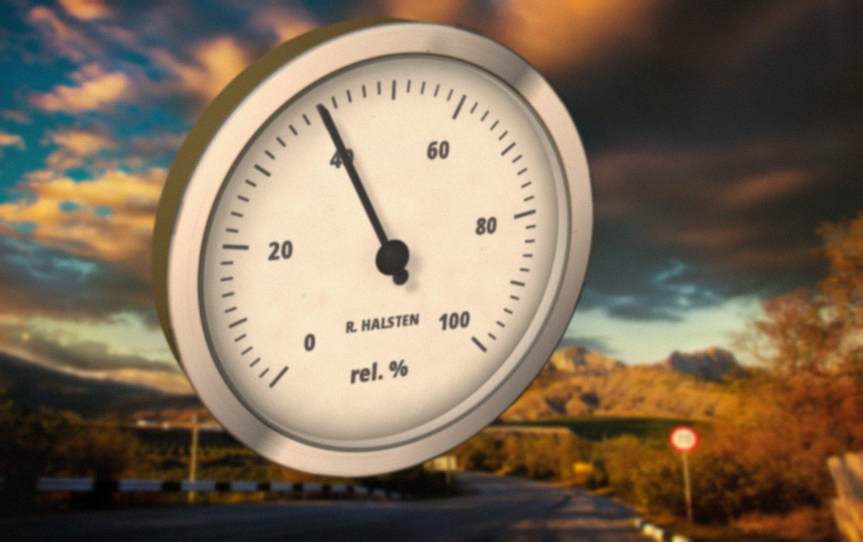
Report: 40; %
